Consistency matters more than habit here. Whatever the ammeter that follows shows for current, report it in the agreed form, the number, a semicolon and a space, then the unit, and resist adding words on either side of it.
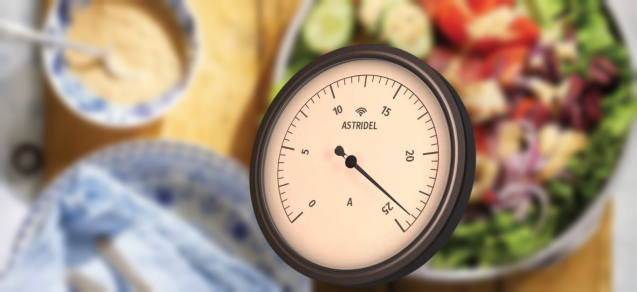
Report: 24; A
